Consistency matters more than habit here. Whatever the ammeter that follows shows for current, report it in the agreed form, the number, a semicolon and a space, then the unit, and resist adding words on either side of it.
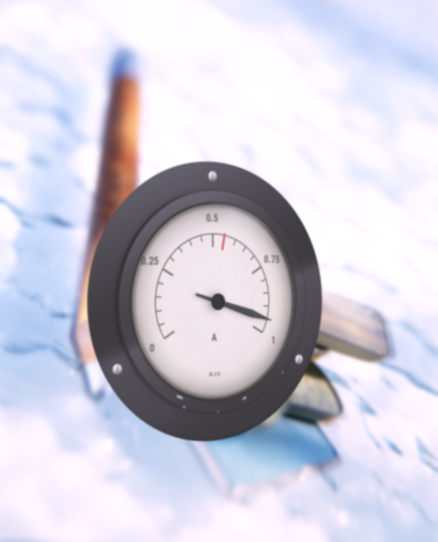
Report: 0.95; A
